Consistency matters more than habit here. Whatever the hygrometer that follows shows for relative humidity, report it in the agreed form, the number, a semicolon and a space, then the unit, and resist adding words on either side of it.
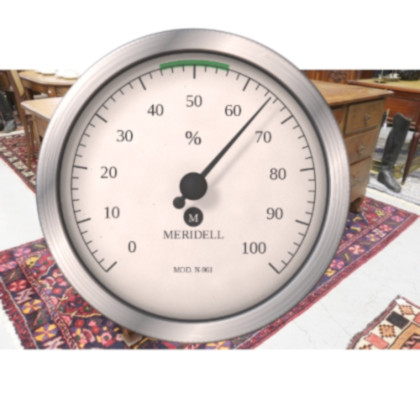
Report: 65; %
